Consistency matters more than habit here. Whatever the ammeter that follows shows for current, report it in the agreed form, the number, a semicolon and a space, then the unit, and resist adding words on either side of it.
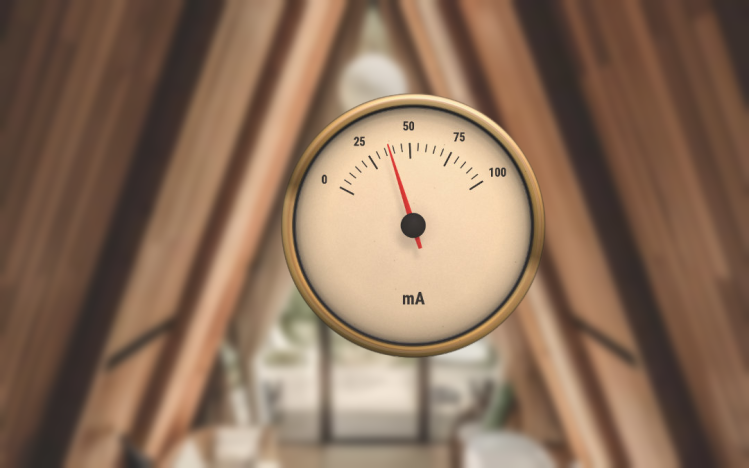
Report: 37.5; mA
